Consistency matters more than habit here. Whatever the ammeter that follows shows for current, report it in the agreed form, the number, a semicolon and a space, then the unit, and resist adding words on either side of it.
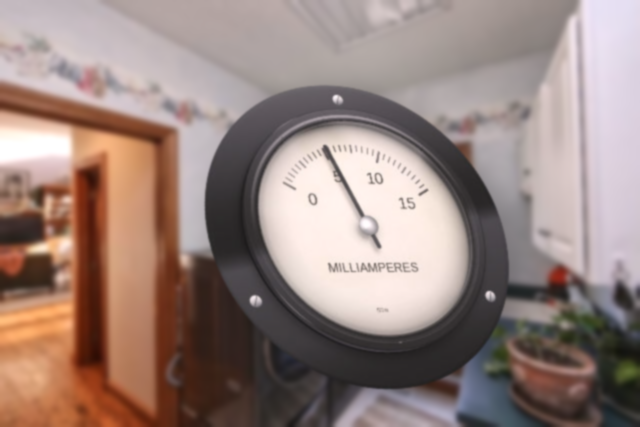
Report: 5; mA
